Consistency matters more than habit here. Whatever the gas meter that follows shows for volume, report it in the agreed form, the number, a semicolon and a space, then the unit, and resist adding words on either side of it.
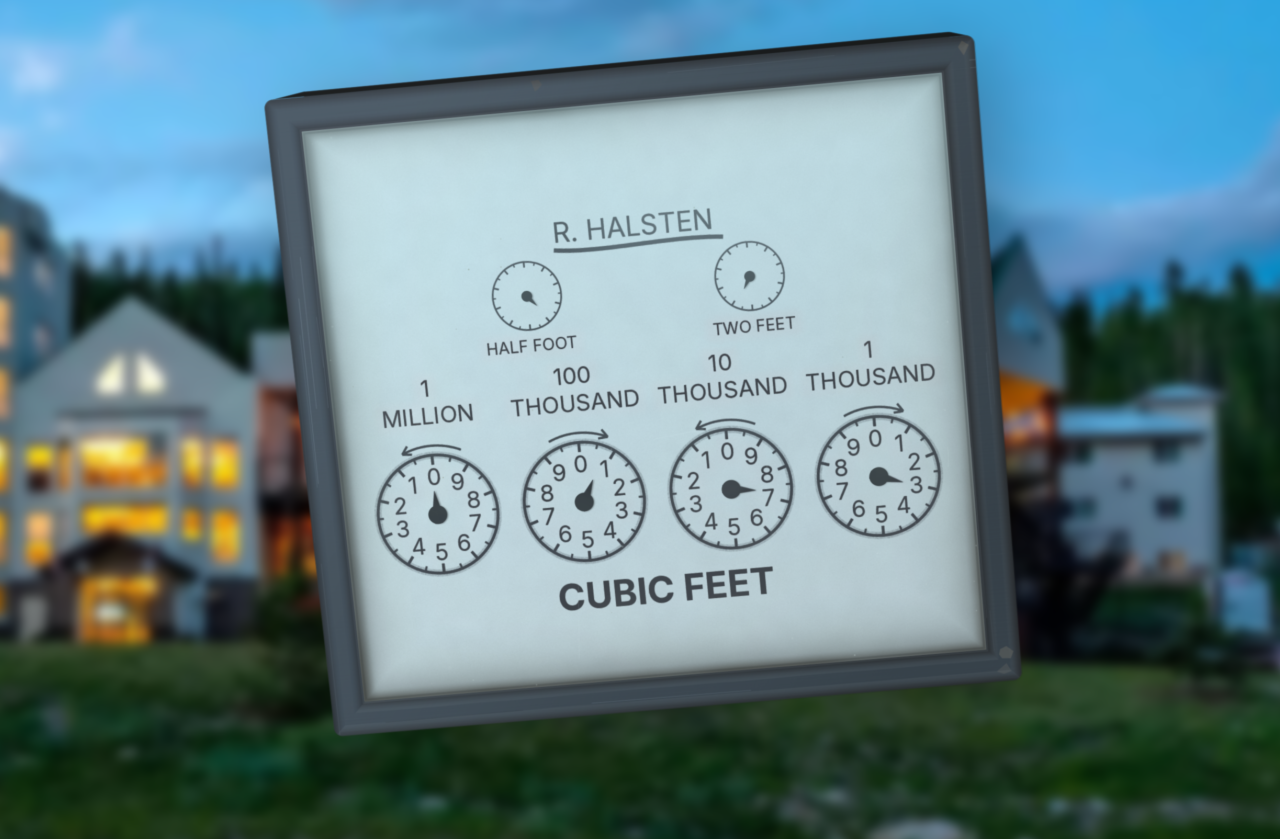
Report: 7300; ft³
